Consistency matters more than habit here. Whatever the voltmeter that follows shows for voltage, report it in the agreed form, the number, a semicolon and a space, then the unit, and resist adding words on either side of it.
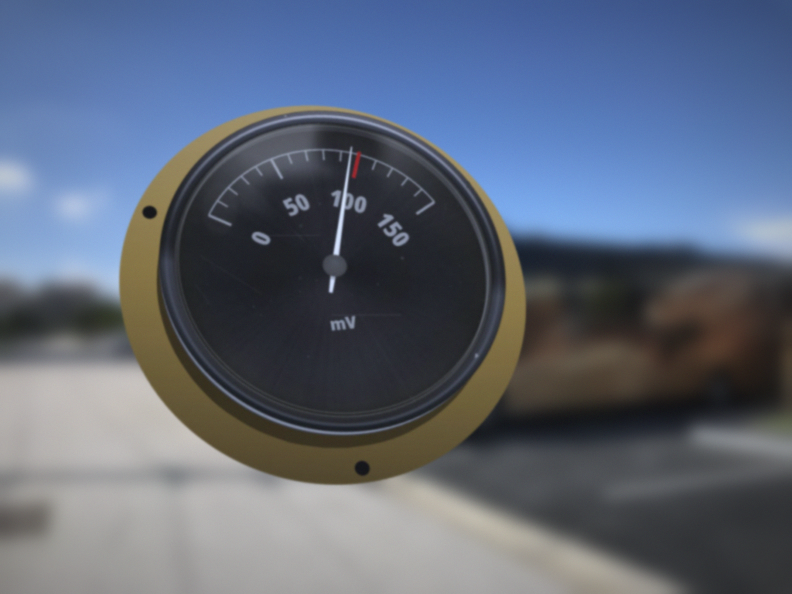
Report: 95; mV
